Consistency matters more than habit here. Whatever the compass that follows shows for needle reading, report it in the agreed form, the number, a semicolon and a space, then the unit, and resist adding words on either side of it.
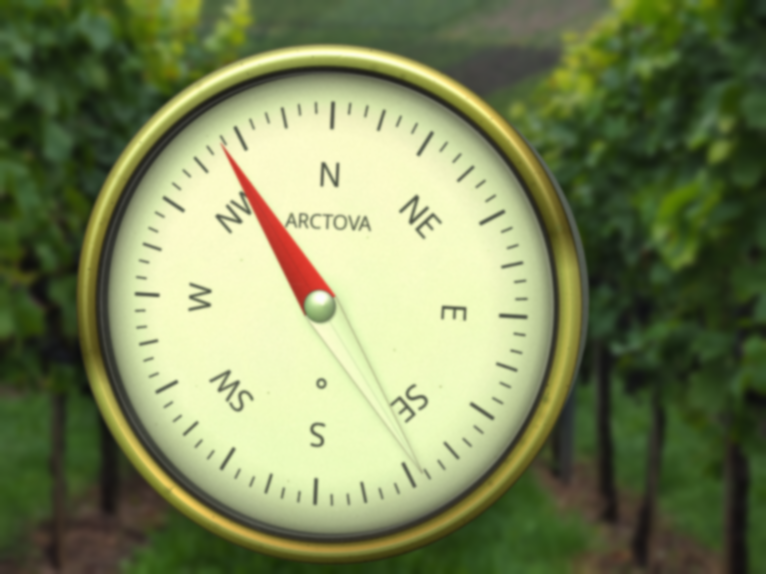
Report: 325; °
